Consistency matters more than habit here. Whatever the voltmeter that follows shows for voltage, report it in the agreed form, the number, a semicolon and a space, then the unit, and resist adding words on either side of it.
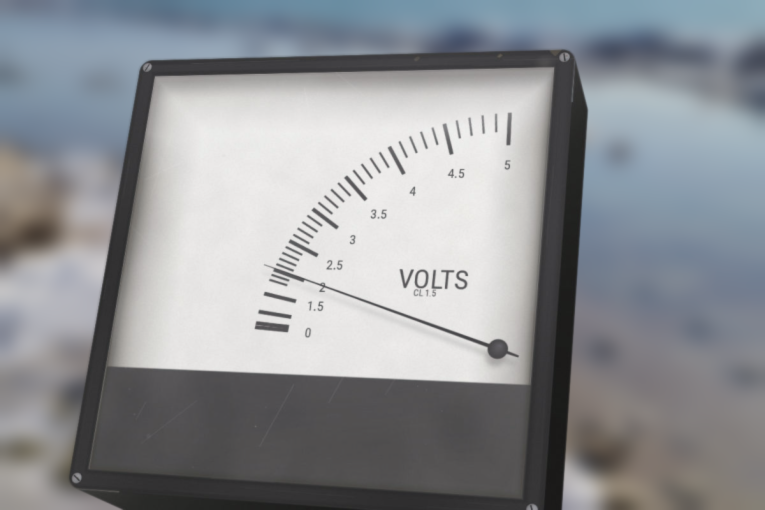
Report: 2; V
